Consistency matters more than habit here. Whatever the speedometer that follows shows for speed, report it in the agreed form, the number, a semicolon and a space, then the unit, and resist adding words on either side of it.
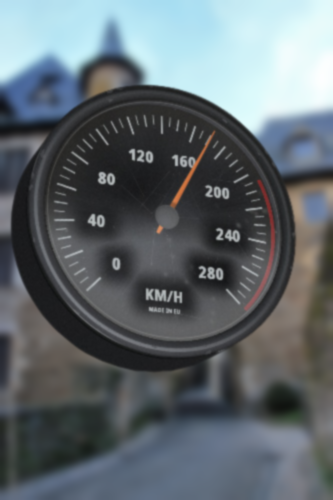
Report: 170; km/h
